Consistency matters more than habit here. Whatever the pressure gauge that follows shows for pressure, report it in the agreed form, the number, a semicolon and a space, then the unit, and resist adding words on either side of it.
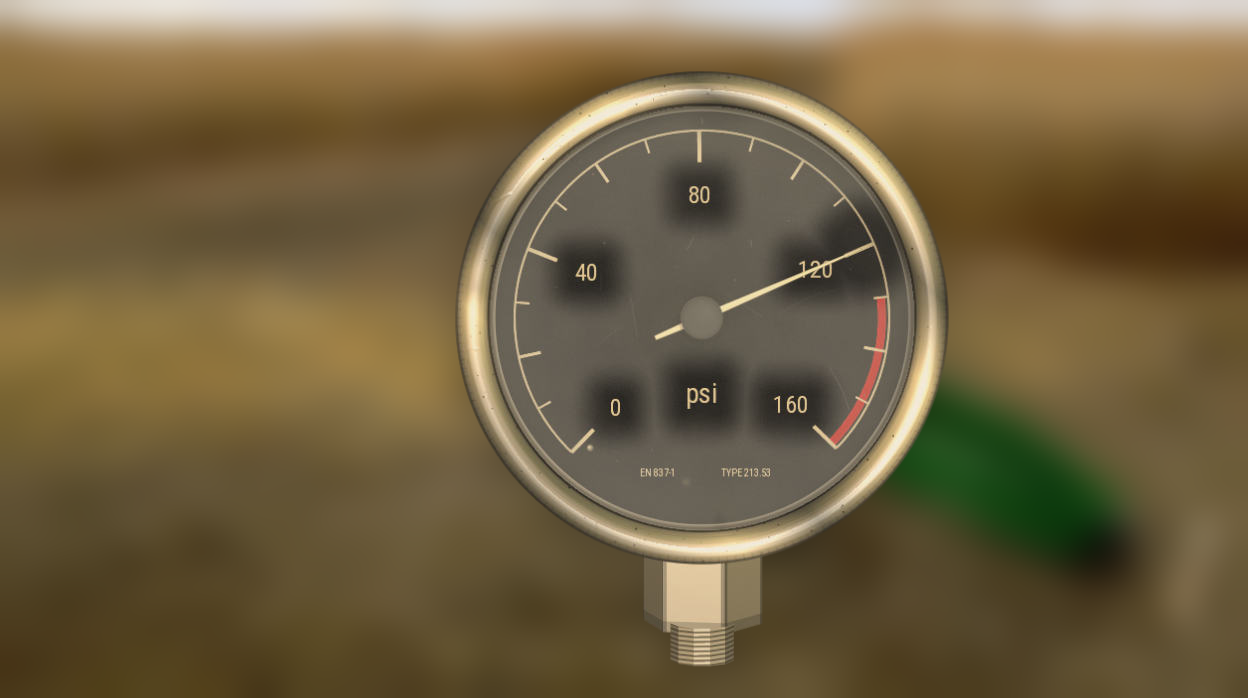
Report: 120; psi
